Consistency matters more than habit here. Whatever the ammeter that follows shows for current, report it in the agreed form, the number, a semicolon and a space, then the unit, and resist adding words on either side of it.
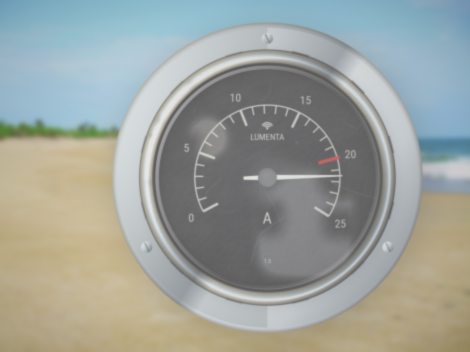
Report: 21.5; A
